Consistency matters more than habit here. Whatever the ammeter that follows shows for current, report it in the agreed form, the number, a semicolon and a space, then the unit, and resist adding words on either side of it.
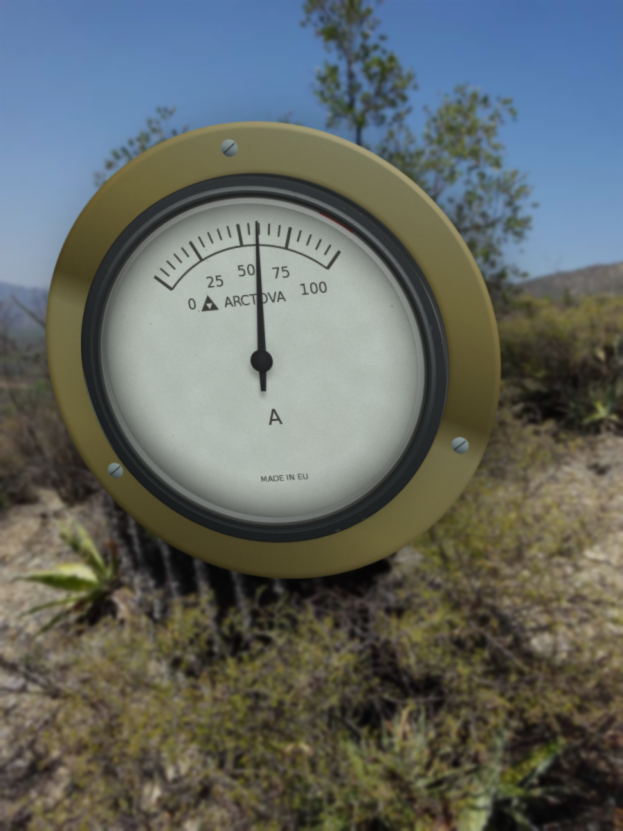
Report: 60; A
